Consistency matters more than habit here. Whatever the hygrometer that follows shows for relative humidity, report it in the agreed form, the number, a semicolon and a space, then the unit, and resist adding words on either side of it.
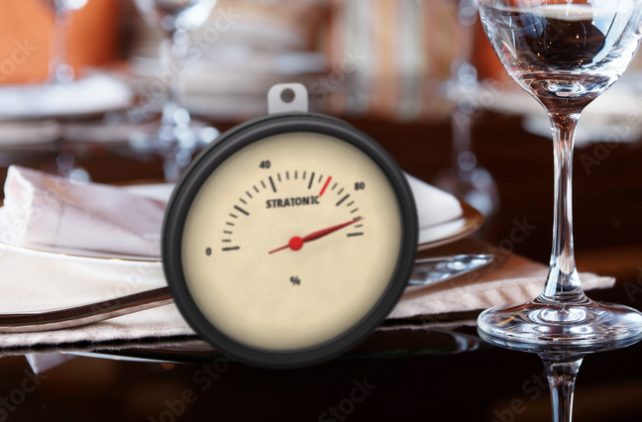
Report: 92; %
